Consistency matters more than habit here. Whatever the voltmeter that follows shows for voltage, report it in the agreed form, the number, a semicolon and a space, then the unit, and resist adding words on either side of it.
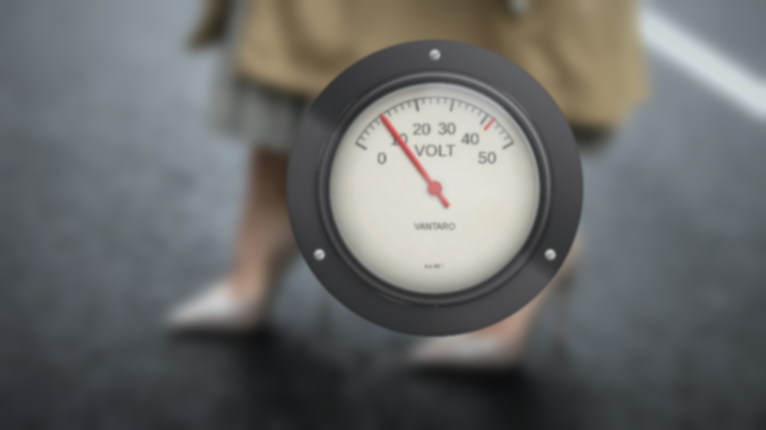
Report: 10; V
